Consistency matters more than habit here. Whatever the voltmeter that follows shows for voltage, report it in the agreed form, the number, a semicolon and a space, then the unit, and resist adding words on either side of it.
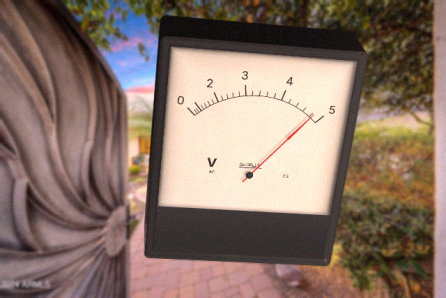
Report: 4.8; V
